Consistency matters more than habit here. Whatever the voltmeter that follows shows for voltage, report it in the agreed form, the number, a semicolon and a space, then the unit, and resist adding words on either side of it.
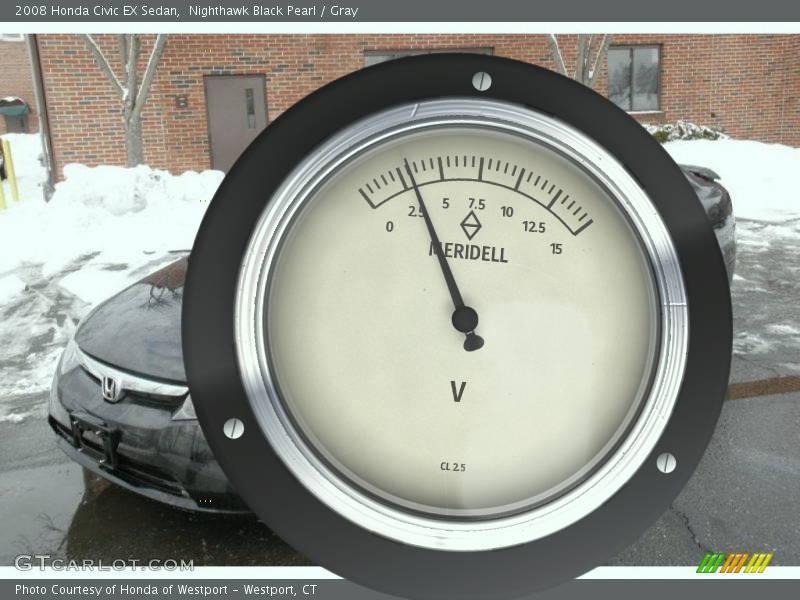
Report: 3; V
